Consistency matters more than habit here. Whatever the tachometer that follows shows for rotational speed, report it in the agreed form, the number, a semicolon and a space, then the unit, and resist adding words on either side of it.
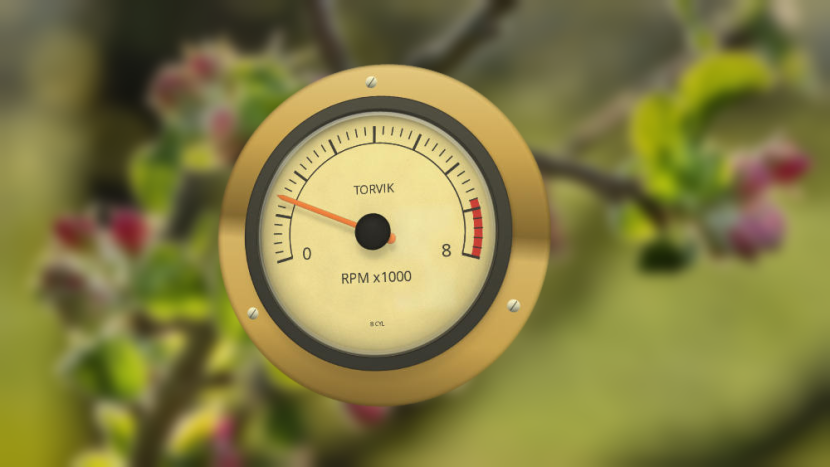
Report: 1400; rpm
